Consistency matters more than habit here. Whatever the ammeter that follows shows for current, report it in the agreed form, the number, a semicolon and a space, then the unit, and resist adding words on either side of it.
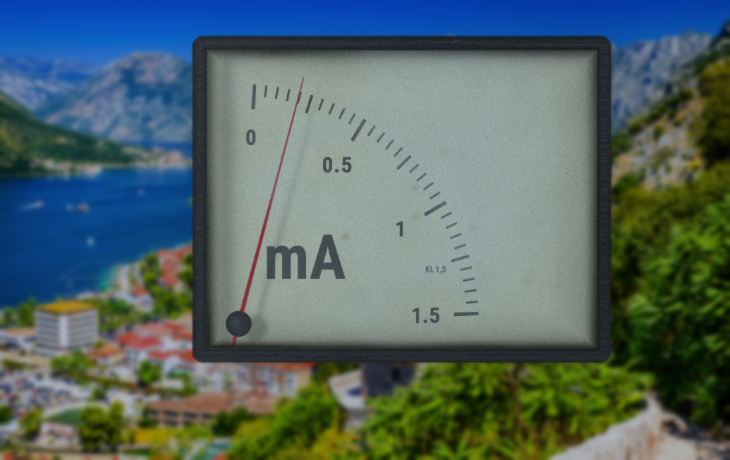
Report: 0.2; mA
